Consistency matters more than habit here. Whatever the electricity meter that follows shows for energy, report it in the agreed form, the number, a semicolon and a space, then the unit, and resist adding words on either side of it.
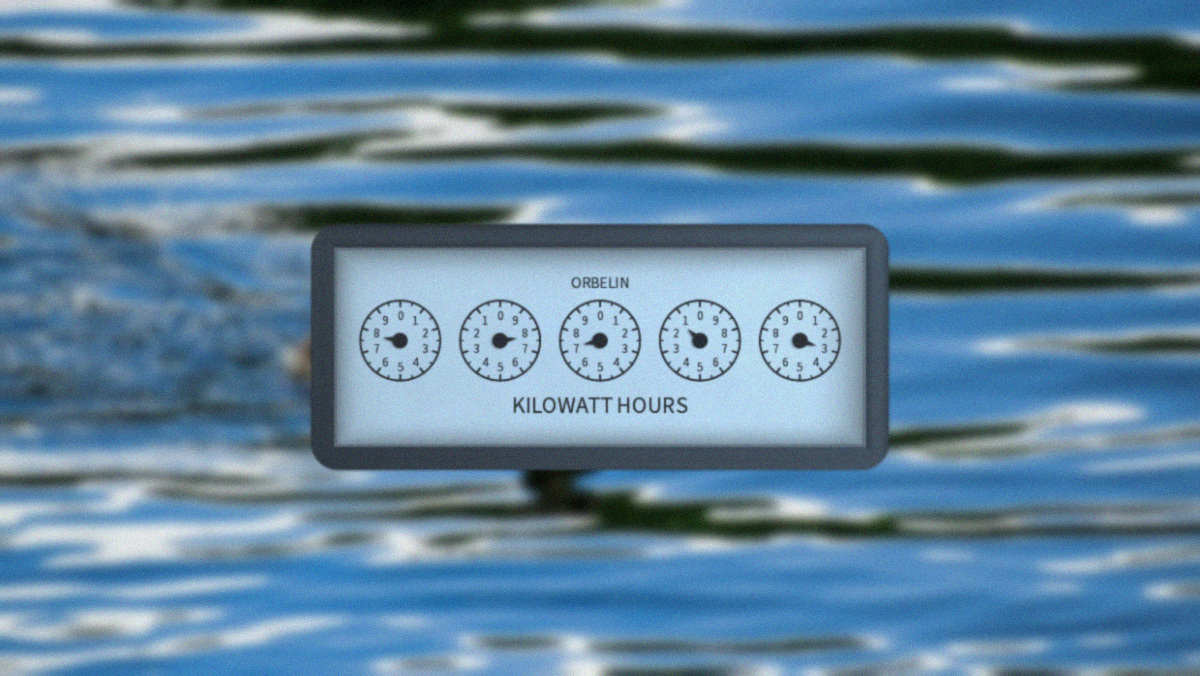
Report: 77713; kWh
